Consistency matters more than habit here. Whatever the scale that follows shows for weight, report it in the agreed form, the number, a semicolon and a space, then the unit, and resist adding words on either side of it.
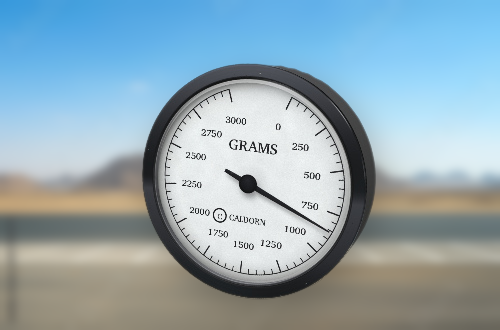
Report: 850; g
